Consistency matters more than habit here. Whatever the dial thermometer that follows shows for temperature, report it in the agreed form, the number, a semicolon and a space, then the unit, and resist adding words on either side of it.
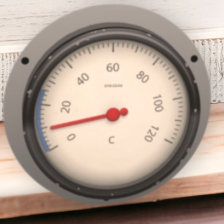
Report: 10; °C
